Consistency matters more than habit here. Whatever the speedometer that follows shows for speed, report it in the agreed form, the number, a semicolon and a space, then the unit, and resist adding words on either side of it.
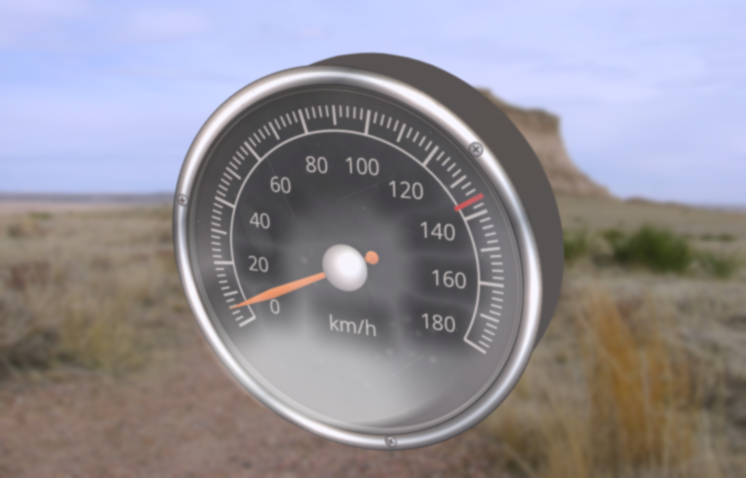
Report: 6; km/h
